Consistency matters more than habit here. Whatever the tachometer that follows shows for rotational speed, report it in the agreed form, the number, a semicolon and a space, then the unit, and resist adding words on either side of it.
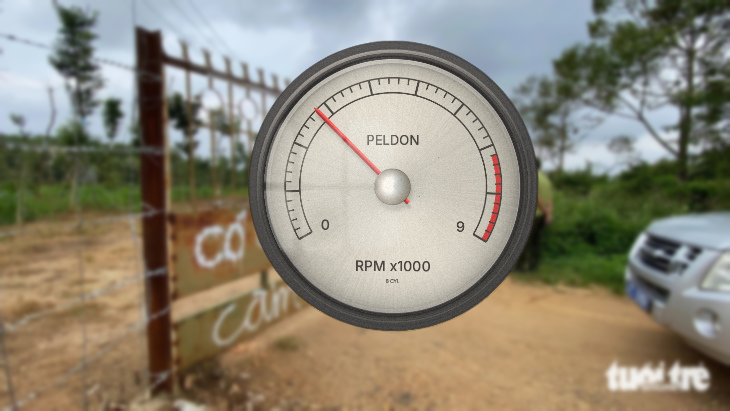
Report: 2800; rpm
